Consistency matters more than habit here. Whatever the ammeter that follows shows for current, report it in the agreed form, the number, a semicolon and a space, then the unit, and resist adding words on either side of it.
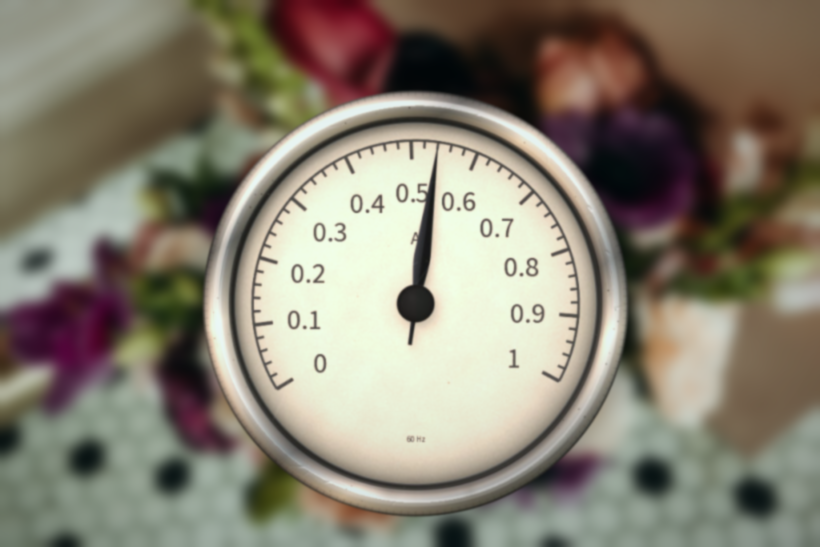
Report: 0.54; A
